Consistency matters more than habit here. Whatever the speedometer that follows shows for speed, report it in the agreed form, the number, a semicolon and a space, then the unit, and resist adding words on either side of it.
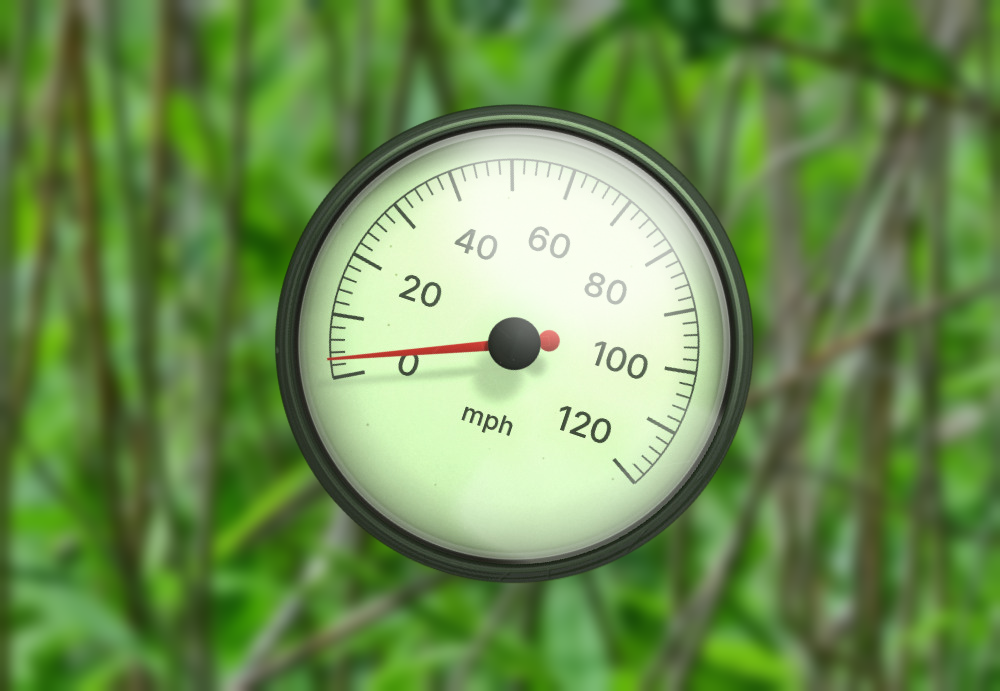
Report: 3; mph
